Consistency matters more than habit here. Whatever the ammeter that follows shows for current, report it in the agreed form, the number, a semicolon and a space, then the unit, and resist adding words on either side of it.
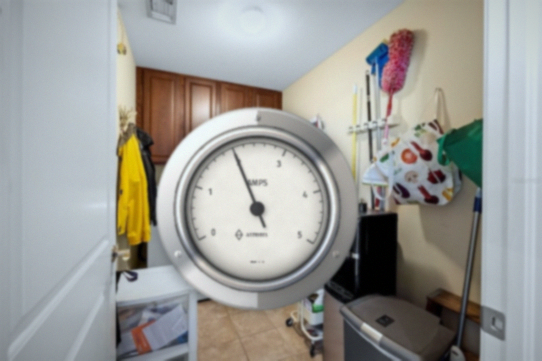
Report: 2; A
